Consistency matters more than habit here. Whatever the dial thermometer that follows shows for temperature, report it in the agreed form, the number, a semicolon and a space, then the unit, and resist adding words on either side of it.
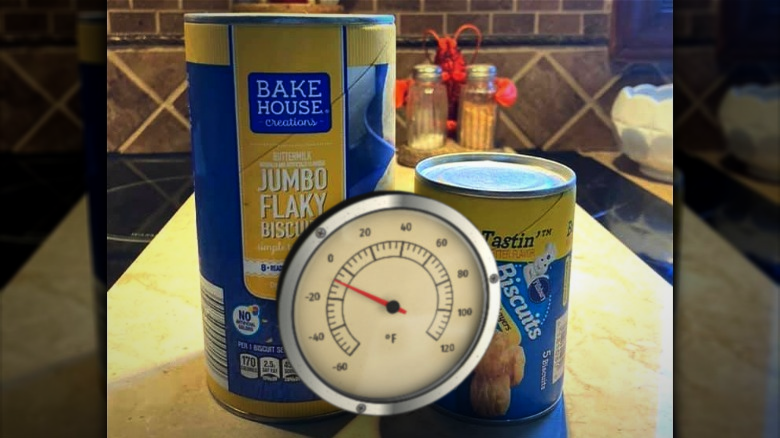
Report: -8; °F
